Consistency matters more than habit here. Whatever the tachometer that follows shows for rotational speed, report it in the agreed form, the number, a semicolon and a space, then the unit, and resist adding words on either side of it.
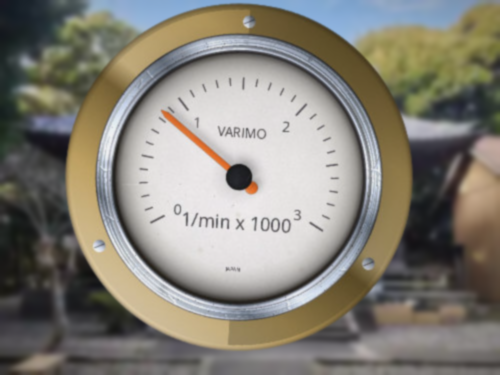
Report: 850; rpm
